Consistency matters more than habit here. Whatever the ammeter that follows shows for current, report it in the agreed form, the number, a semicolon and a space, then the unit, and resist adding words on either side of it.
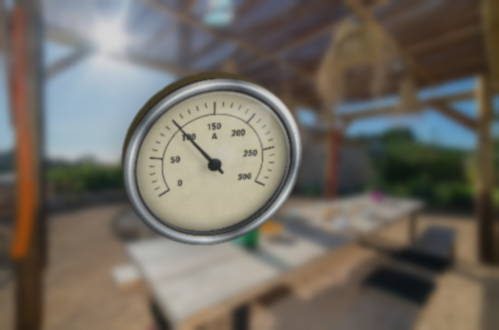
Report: 100; A
